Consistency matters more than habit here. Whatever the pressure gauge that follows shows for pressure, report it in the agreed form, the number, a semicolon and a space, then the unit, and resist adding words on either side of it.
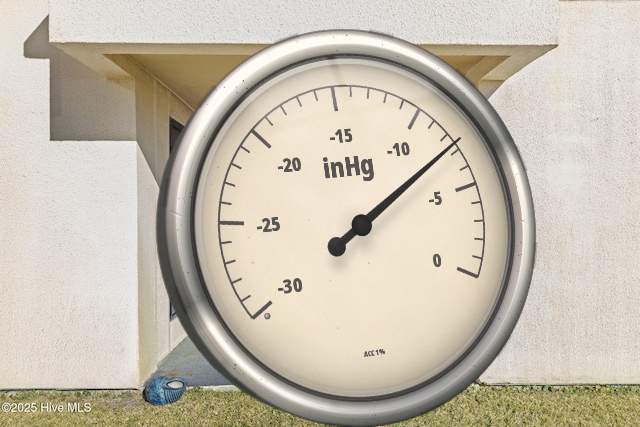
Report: -7.5; inHg
